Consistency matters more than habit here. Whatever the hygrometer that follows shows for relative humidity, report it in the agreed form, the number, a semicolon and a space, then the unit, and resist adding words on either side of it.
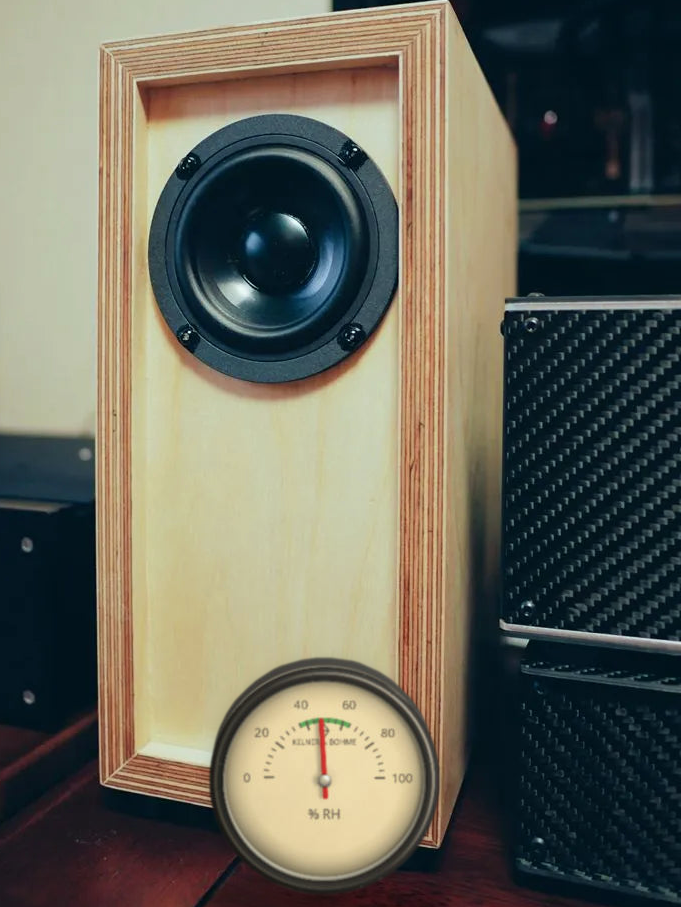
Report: 48; %
